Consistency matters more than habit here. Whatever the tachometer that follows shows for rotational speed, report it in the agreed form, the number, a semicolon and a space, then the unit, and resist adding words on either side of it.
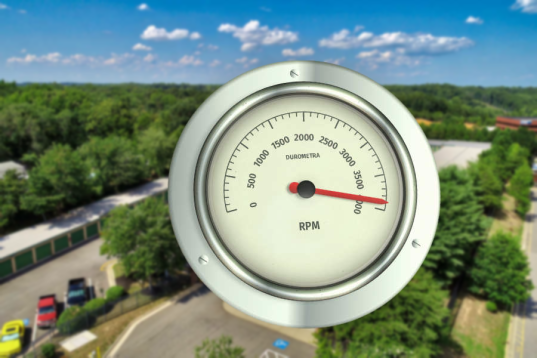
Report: 3900; rpm
